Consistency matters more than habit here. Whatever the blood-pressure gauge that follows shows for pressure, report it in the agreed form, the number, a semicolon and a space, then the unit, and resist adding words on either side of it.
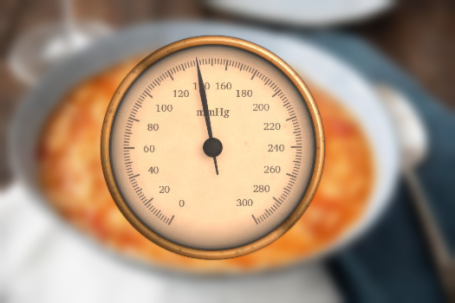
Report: 140; mmHg
